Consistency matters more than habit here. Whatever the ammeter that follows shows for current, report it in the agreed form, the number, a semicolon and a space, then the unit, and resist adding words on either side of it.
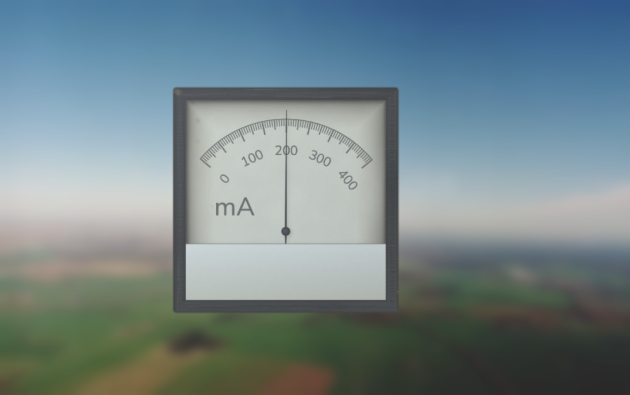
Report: 200; mA
